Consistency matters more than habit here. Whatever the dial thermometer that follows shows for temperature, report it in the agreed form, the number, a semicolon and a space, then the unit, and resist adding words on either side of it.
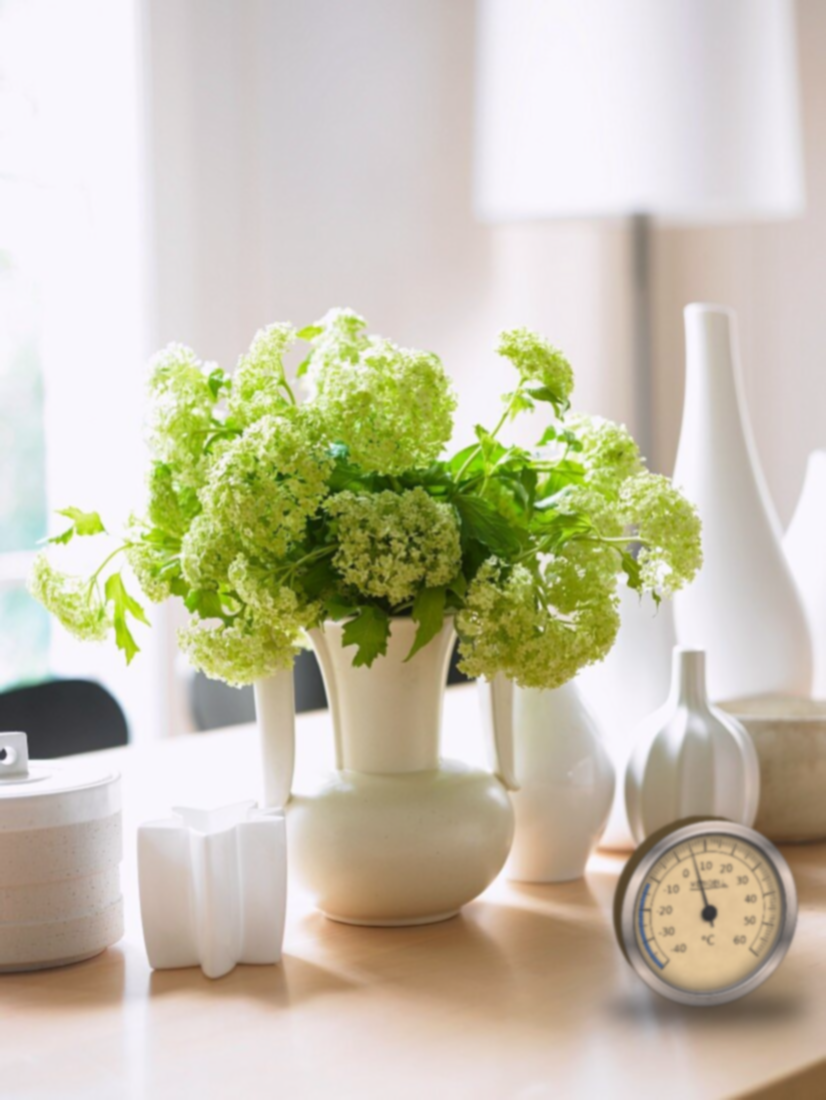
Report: 5; °C
